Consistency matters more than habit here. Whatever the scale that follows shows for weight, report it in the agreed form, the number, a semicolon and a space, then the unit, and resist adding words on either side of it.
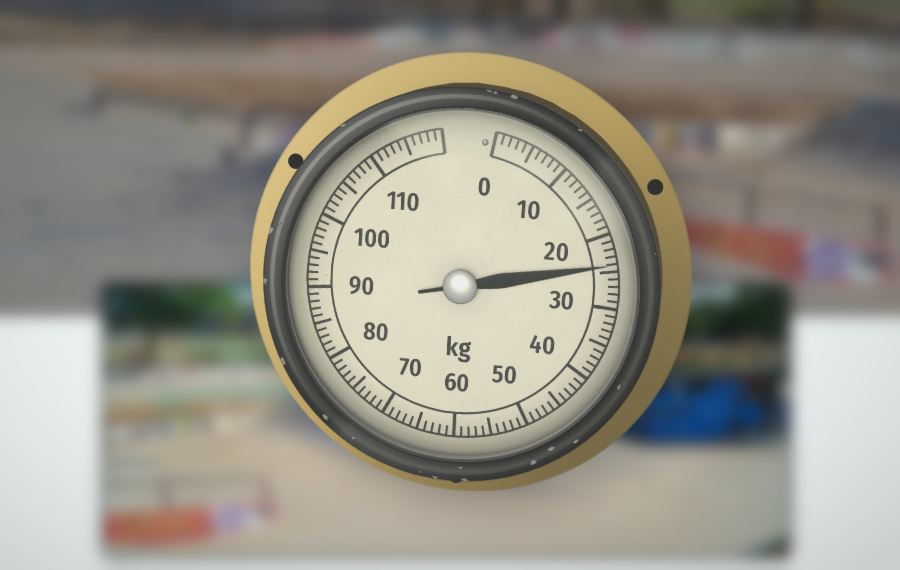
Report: 24; kg
